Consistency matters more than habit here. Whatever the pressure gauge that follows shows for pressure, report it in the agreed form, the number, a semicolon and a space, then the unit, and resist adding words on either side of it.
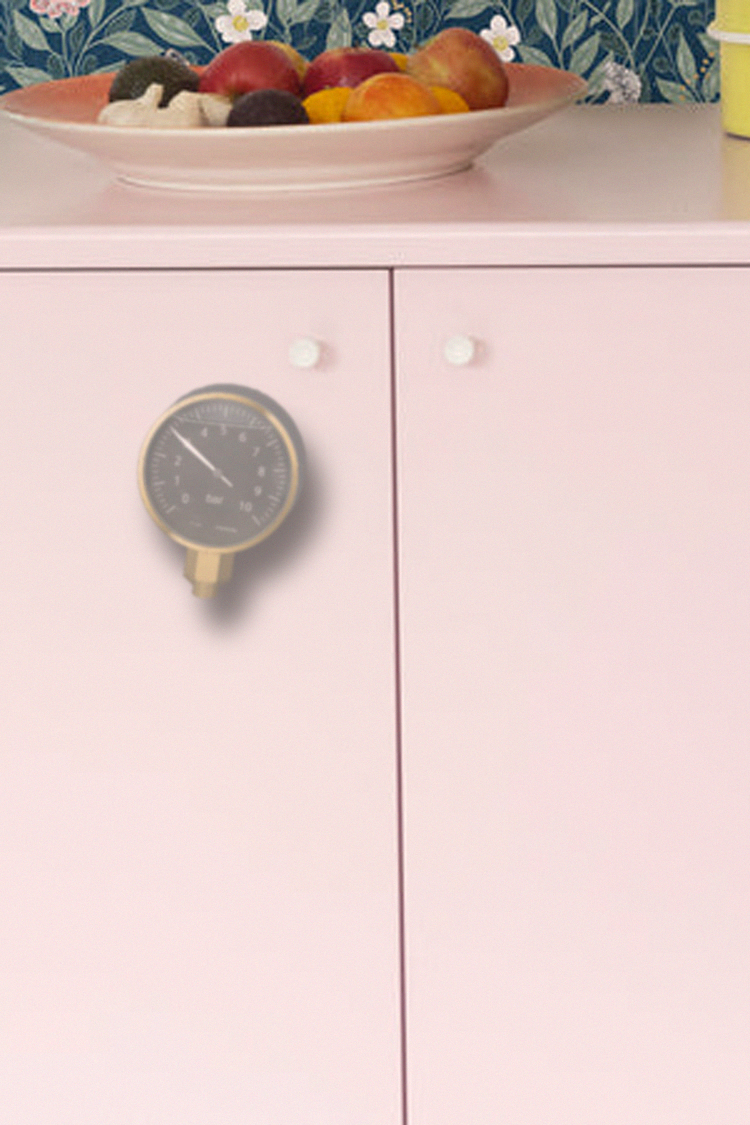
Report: 3; bar
